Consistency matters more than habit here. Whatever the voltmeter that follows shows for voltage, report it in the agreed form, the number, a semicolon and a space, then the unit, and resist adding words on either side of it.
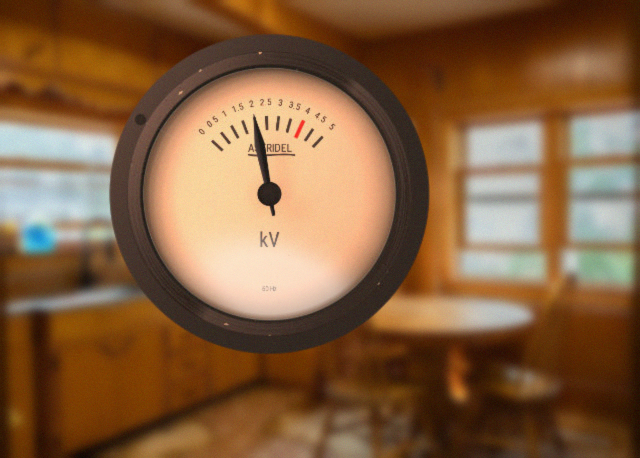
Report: 2; kV
